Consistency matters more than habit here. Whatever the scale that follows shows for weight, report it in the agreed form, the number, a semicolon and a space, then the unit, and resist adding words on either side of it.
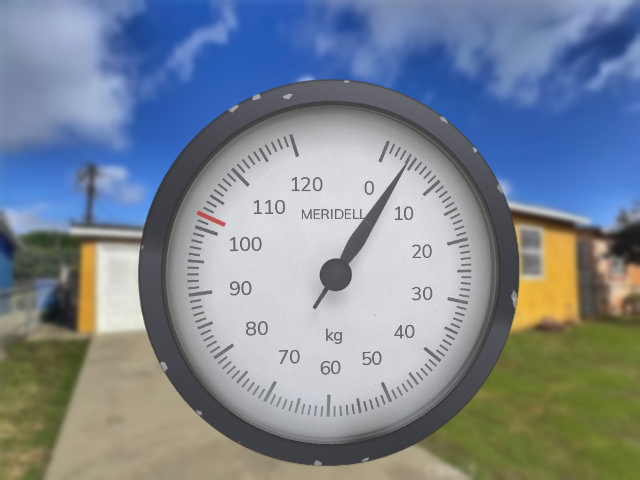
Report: 4; kg
